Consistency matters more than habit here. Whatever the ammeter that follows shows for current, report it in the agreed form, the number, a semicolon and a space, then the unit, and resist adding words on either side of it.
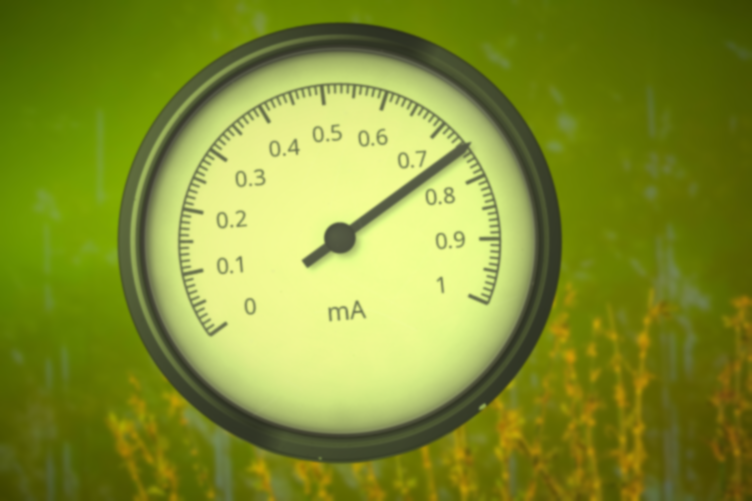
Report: 0.75; mA
